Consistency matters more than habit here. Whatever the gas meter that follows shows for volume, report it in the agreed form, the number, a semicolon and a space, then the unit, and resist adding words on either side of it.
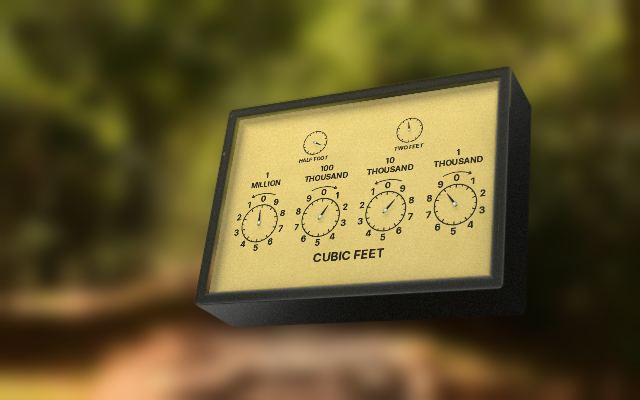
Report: 8900; ft³
